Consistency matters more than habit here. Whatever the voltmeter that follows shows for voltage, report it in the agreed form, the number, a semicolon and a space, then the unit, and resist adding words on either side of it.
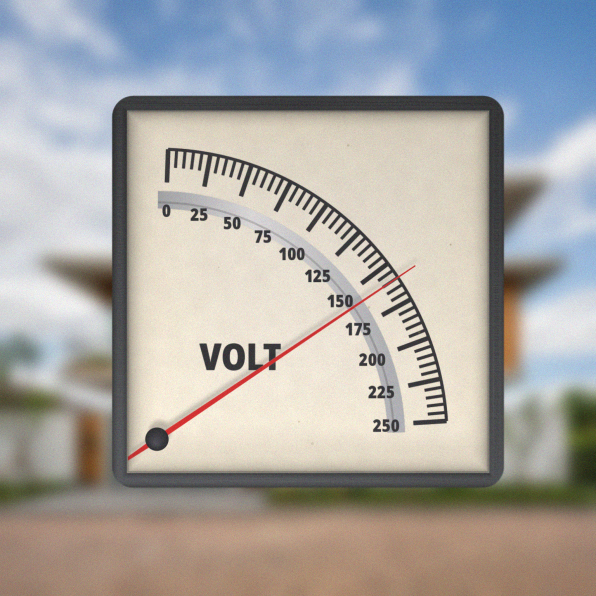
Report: 160; V
